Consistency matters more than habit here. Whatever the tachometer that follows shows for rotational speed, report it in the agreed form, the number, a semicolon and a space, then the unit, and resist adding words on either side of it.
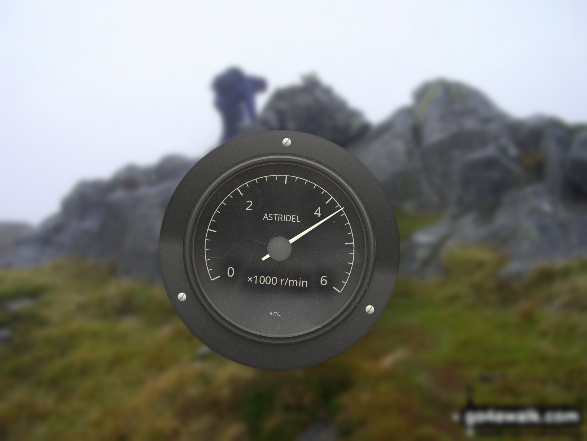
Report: 4300; rpm
